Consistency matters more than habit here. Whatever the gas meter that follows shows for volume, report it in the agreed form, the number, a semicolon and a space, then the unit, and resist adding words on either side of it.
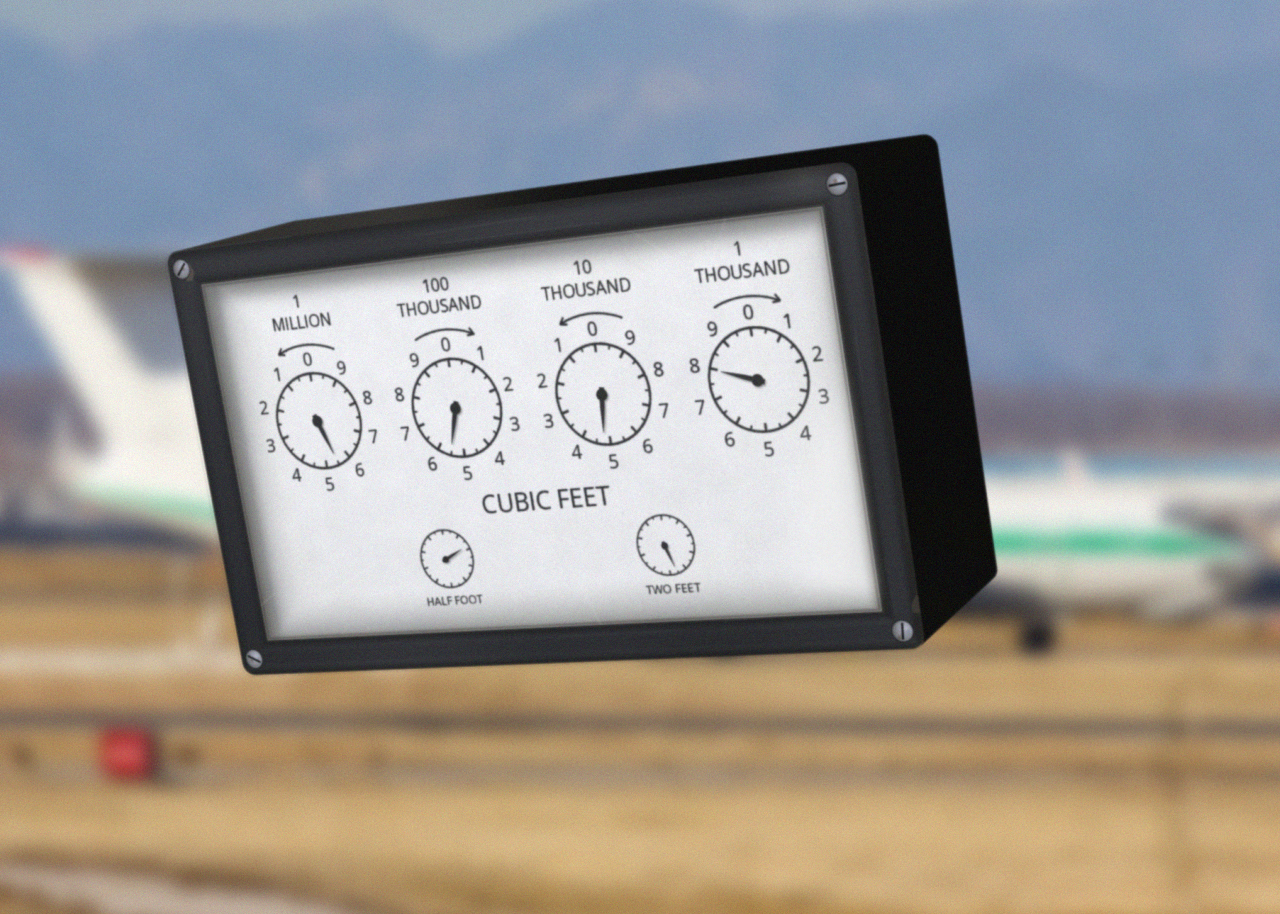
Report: 554800; ft³
